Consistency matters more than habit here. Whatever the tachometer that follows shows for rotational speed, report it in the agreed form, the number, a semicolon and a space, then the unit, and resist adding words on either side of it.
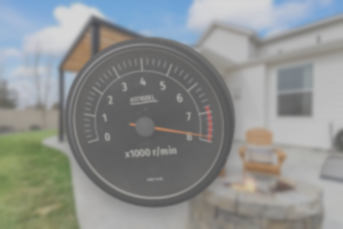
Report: 7800; rpm
